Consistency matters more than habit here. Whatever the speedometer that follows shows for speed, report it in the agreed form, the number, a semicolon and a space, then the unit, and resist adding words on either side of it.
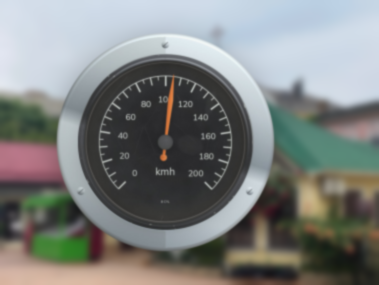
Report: 105; km/h
